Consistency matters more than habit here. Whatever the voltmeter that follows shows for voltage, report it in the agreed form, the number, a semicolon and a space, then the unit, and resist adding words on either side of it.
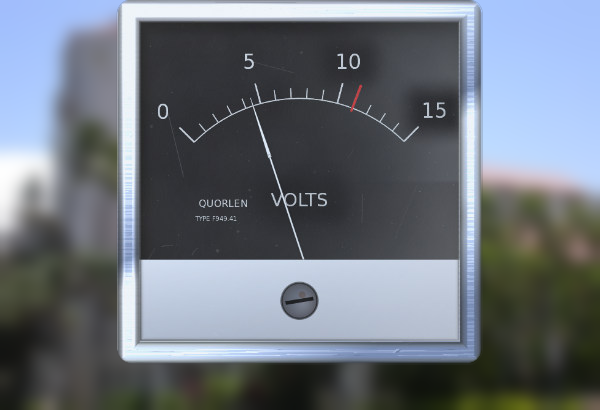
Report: 4.5; V
